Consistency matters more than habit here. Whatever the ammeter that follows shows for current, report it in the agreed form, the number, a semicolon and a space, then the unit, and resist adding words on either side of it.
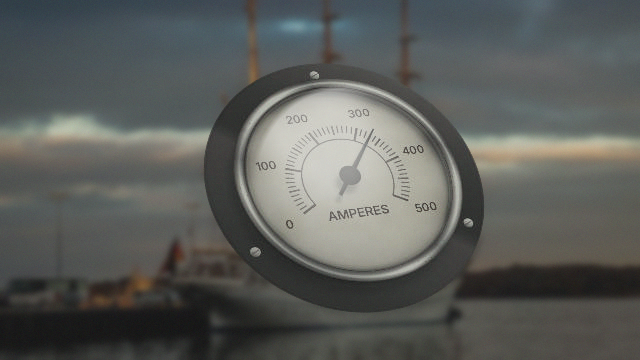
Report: 330; A
